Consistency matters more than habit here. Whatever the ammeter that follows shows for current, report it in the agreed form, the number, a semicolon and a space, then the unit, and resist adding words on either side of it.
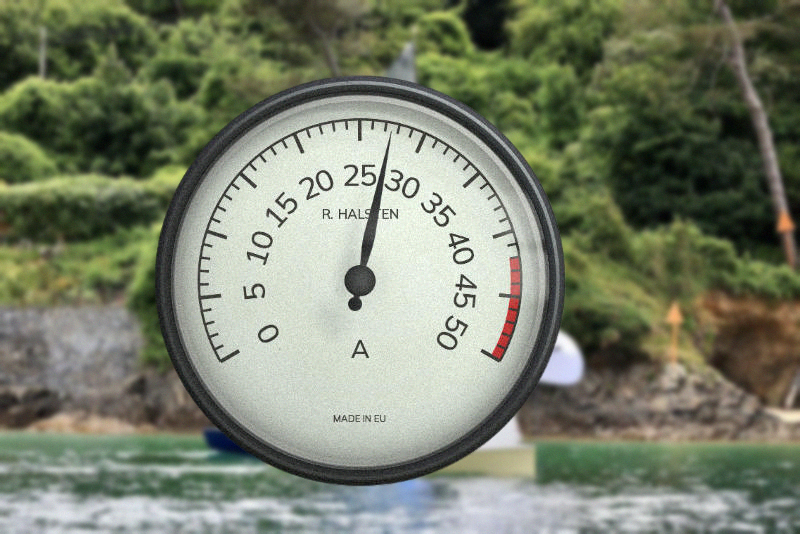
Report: 27.5; A
